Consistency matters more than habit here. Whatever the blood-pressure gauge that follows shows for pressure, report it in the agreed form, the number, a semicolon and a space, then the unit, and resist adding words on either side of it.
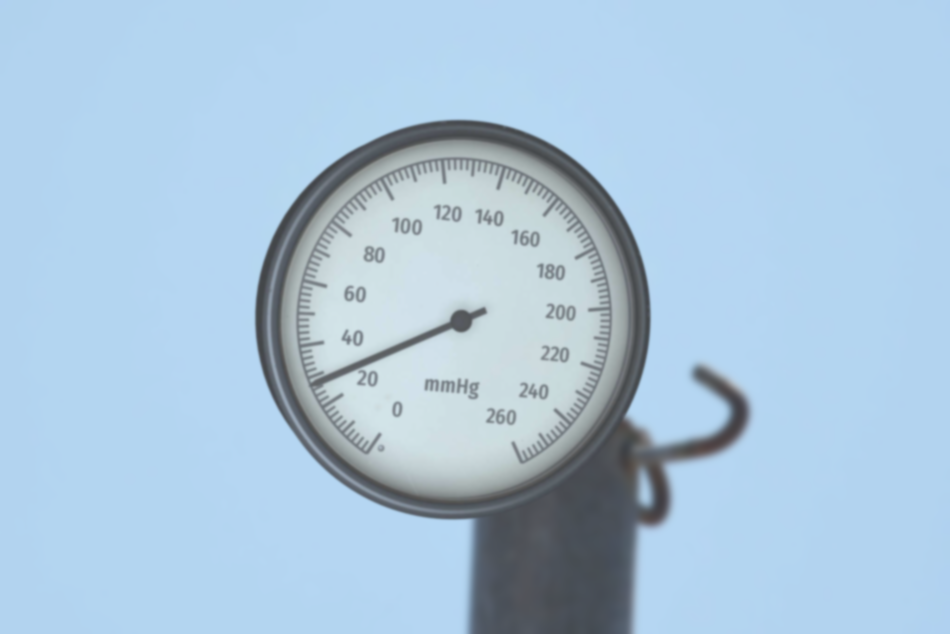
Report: 28; mmHg
